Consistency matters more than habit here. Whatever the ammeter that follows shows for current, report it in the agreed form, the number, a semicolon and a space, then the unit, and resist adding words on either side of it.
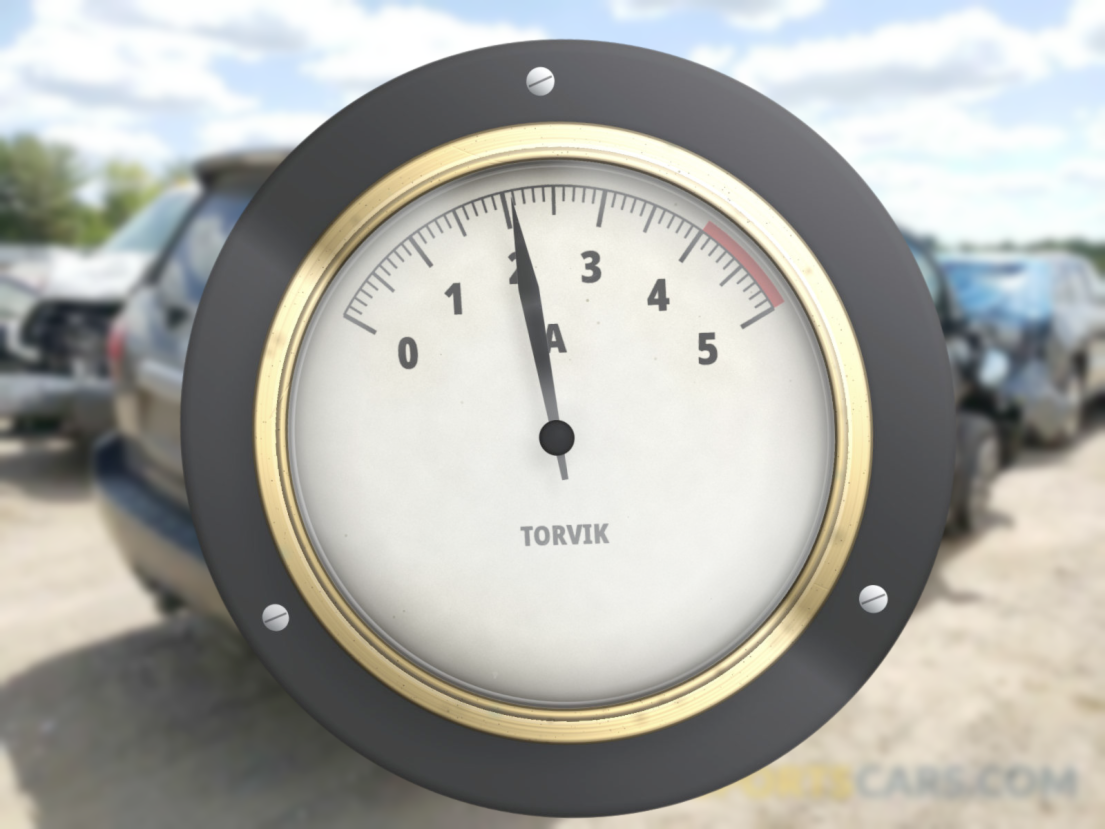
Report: 2.1; A
